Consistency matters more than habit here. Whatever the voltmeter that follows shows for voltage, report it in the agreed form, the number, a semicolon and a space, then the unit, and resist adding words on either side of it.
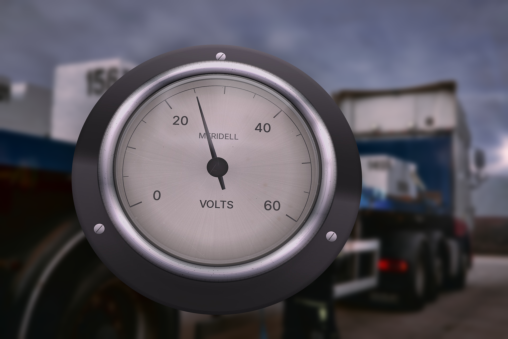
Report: 25; V
